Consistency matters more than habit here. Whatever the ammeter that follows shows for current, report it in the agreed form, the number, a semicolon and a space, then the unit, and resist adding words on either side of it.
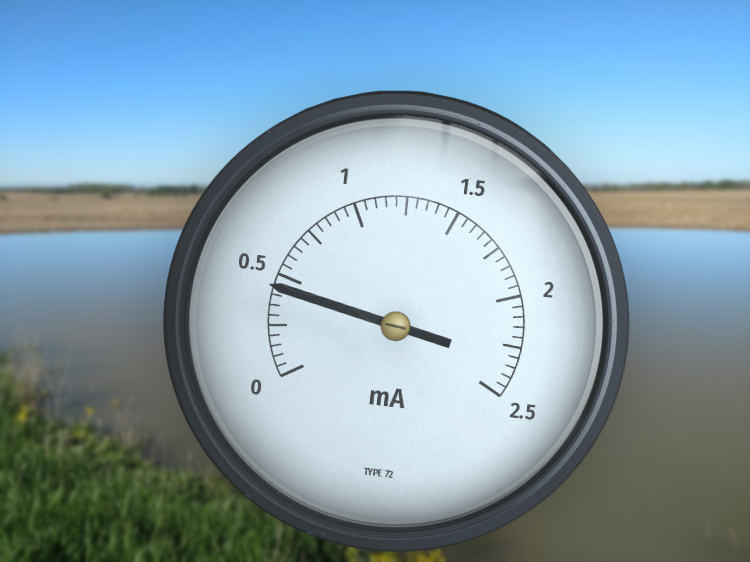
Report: 0.45; mA
